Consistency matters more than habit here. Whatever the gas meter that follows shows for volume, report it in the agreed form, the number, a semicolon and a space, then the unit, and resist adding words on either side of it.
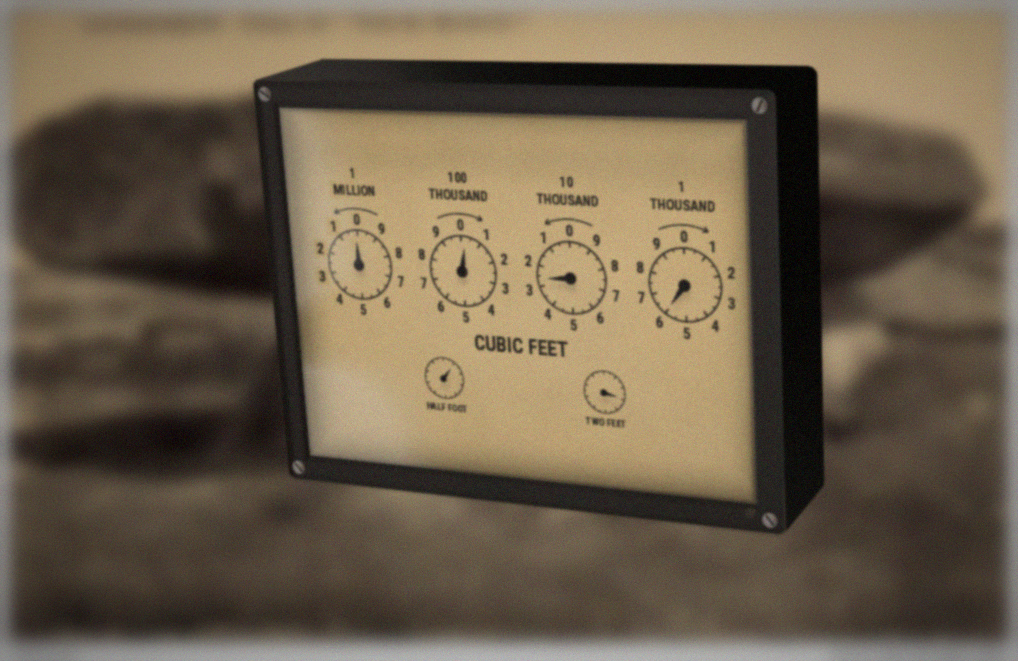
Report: 2600; ft³
